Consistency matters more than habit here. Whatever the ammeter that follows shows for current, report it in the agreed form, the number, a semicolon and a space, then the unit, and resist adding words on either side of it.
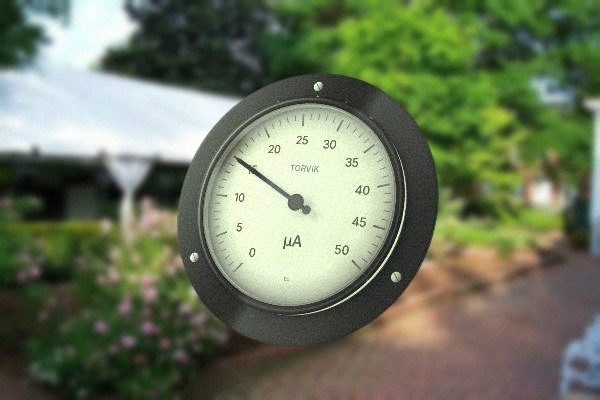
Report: 15; µA
